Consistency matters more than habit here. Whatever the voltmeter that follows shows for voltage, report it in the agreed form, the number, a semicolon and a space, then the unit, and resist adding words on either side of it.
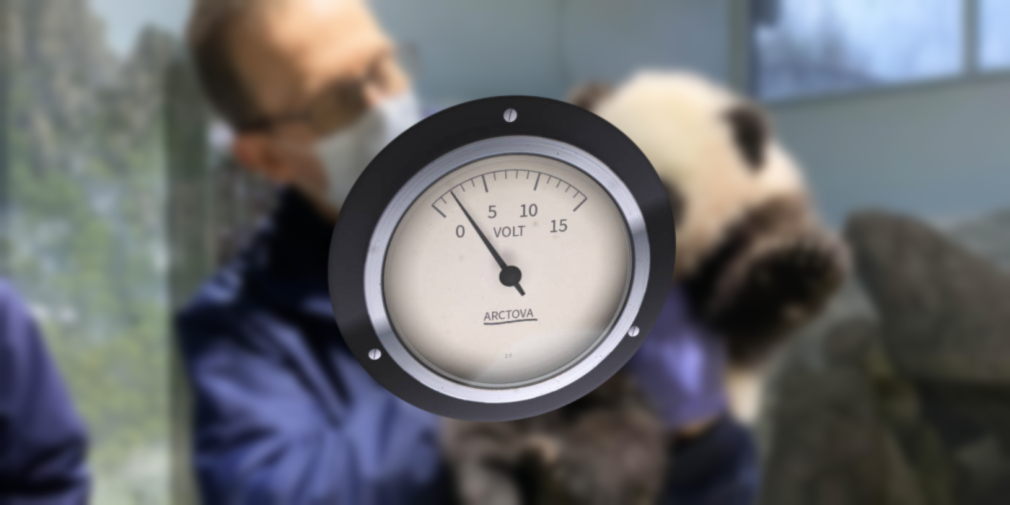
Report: 2; V
